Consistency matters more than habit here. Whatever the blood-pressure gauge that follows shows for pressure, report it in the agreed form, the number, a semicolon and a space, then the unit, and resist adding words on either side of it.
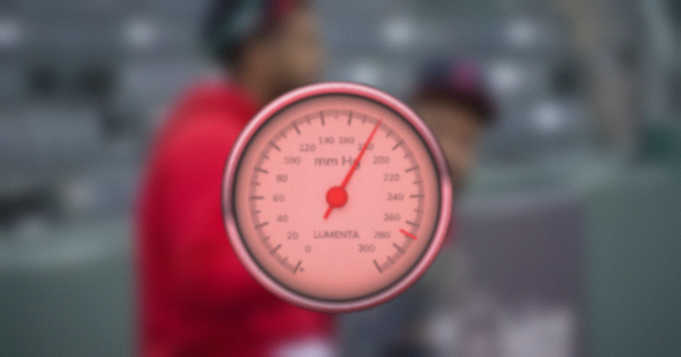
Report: 180; mmHg
